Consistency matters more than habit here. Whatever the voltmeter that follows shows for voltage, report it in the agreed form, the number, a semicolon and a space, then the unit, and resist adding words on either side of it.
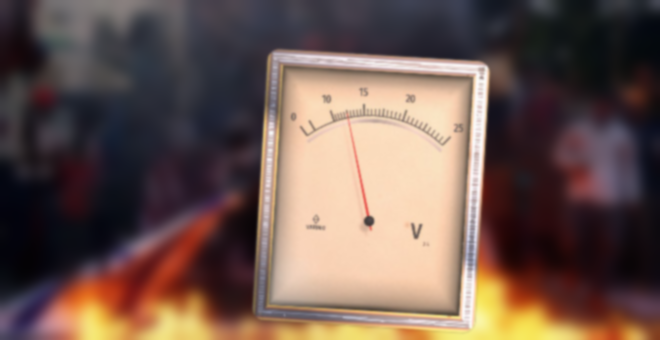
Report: 12.5; V
